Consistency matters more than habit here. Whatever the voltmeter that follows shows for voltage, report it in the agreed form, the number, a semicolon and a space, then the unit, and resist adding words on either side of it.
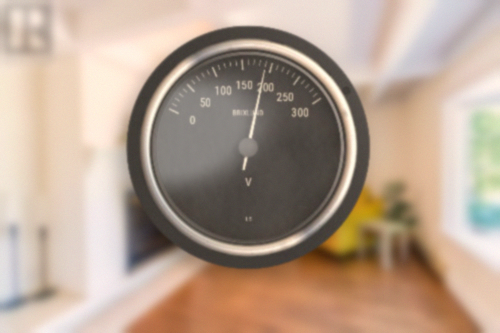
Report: 190; V
